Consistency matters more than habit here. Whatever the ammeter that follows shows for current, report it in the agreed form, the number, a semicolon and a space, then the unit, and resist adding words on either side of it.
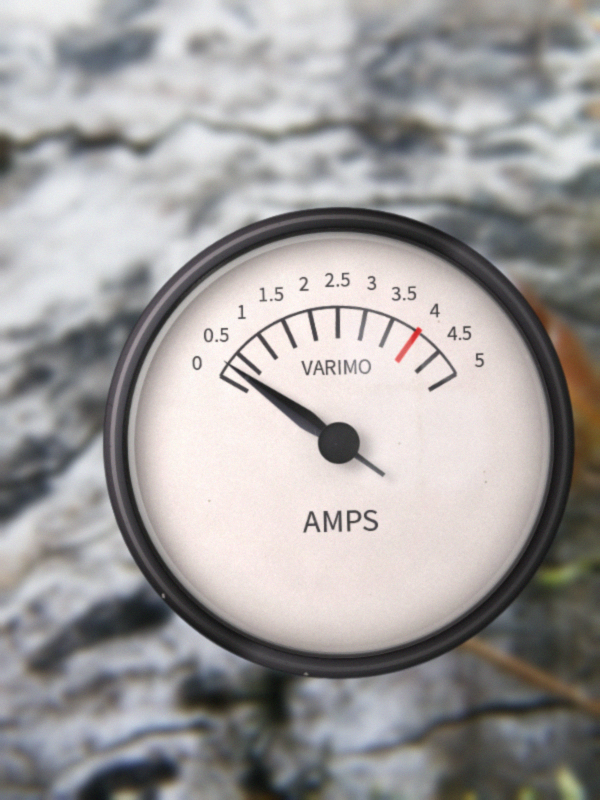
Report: 0.25; A
